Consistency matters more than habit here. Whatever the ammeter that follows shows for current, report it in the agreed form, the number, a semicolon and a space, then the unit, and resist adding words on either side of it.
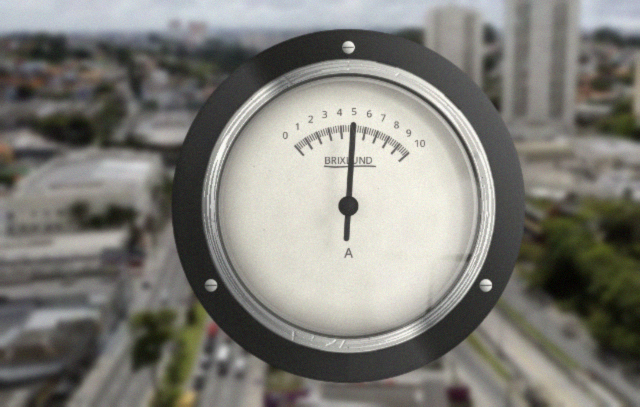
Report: 5; A
